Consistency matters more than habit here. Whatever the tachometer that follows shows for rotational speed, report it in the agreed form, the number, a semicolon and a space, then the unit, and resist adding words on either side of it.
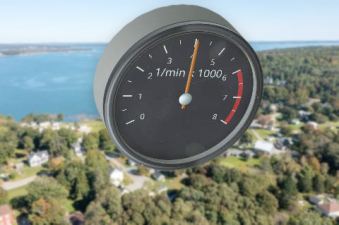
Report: 4000; rpm
